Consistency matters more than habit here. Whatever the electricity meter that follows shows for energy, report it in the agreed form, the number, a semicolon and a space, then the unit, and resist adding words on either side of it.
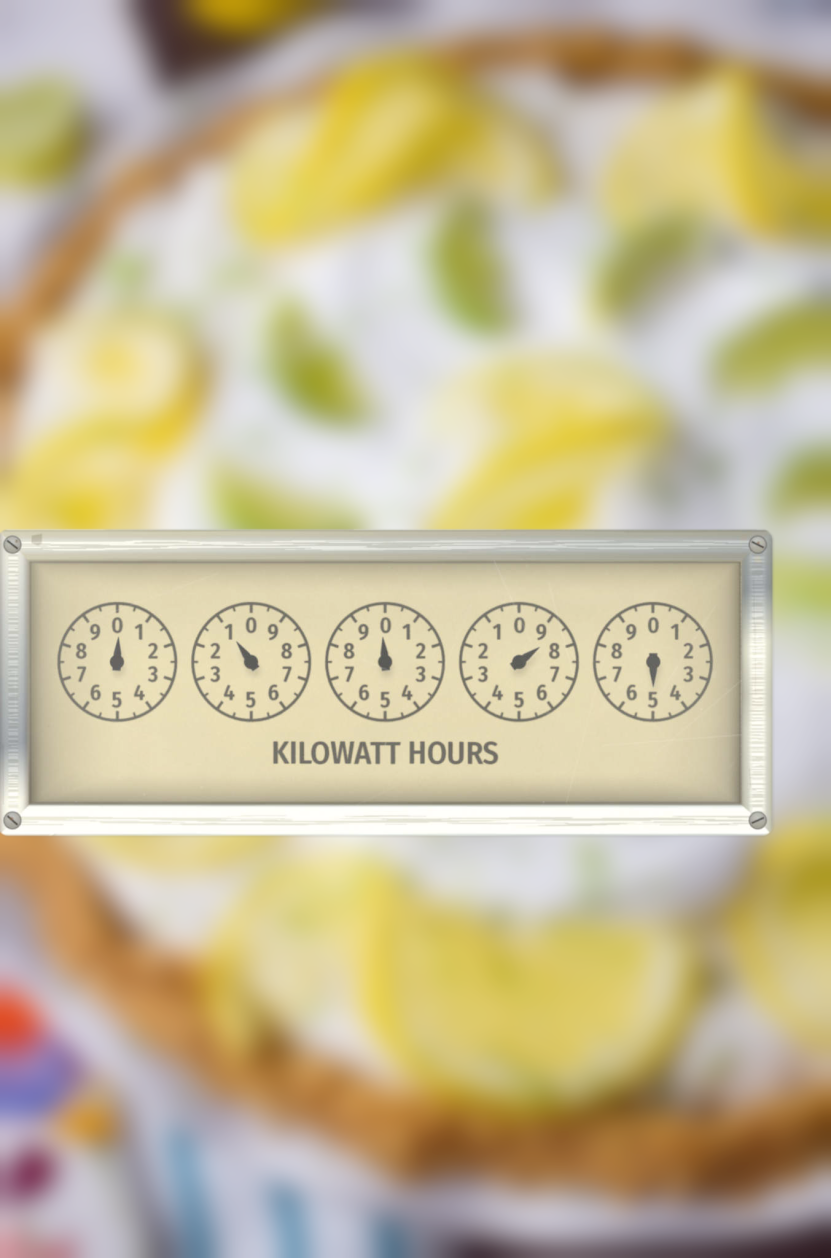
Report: 985; kWh
